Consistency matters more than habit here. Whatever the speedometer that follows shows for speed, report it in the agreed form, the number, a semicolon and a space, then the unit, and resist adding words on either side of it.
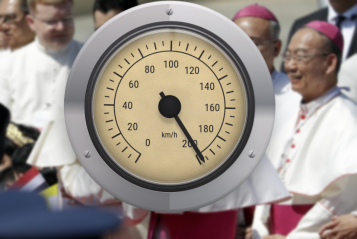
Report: 197.5; km/h
